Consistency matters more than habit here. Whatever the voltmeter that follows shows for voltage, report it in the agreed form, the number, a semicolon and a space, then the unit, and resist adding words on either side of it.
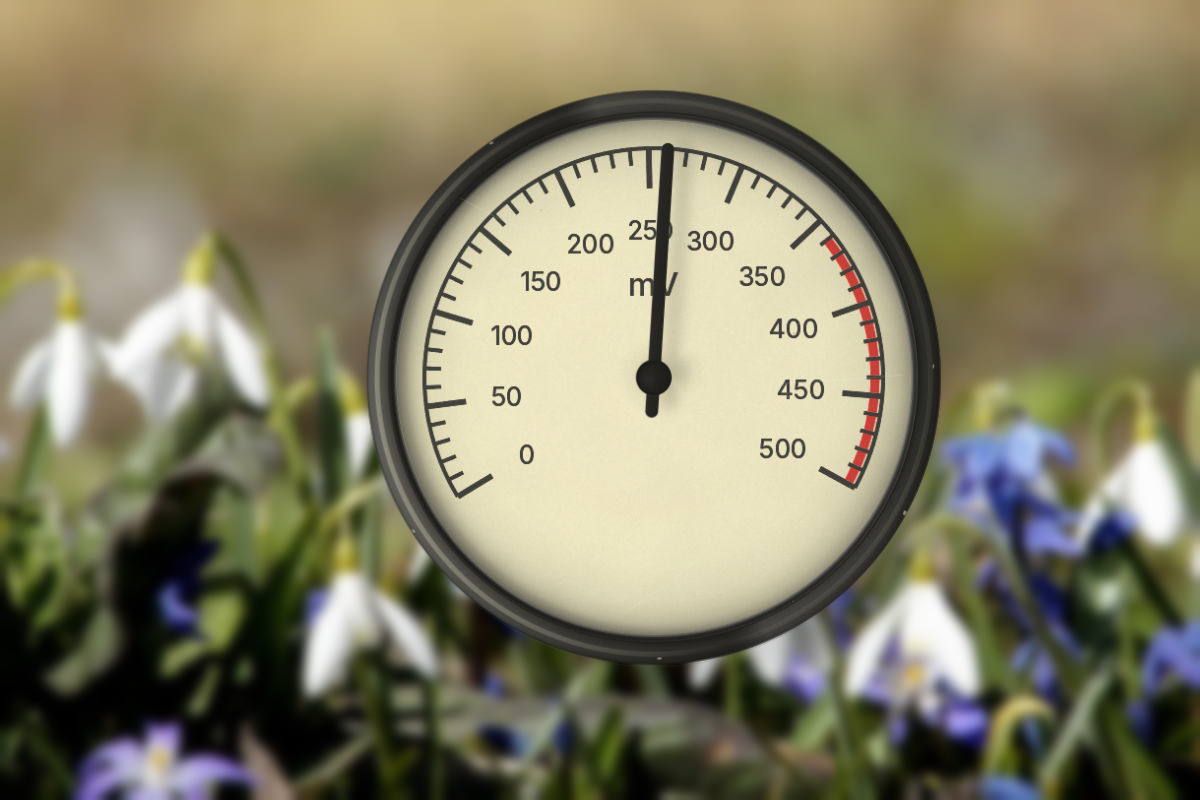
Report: 260; mV
